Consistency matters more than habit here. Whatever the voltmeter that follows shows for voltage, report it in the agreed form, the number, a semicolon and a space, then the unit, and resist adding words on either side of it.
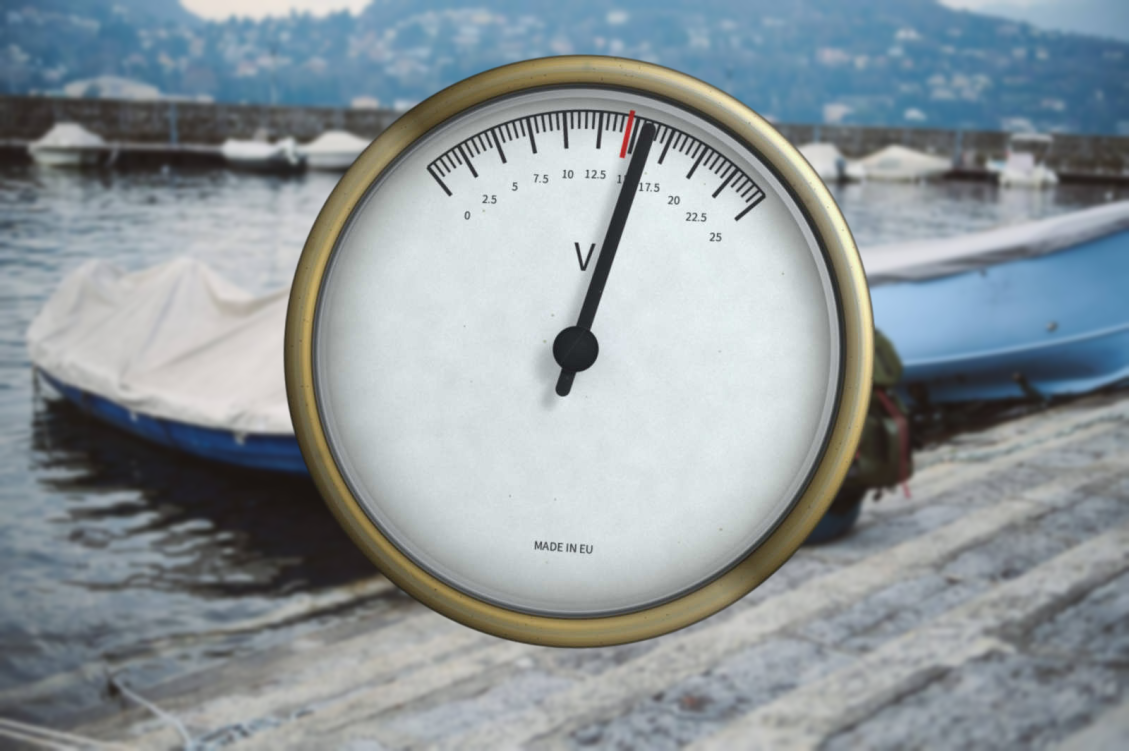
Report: 16; V
